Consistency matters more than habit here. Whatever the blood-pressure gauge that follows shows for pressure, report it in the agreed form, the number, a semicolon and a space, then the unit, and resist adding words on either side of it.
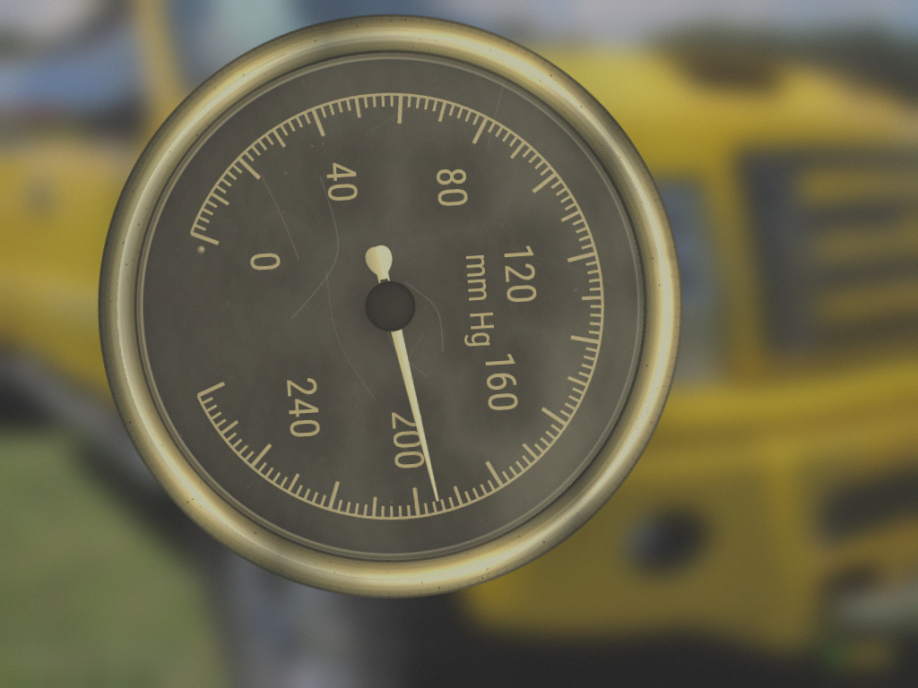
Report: 195; mmHg
